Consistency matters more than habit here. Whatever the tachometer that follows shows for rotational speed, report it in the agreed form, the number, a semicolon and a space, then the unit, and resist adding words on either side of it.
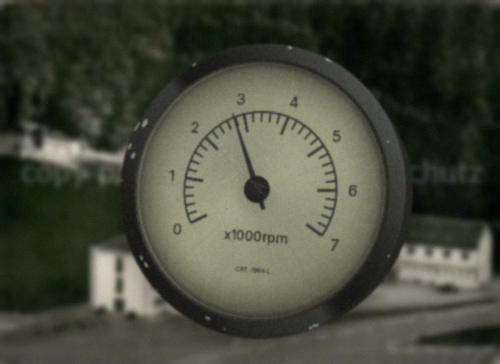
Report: 2800; rpm
